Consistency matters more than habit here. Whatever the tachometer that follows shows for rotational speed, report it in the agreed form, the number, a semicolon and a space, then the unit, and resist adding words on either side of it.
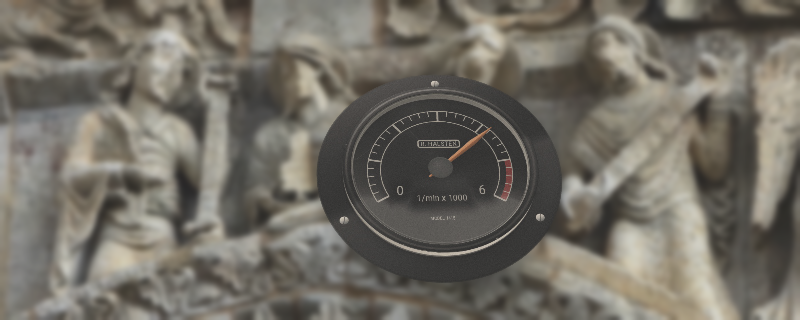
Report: 4200; rpm
